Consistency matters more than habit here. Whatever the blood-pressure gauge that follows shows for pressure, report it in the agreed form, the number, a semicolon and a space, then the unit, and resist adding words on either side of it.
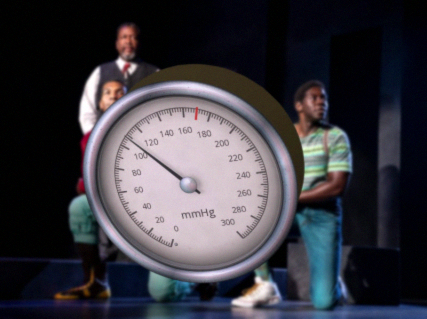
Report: 110; mmHg
